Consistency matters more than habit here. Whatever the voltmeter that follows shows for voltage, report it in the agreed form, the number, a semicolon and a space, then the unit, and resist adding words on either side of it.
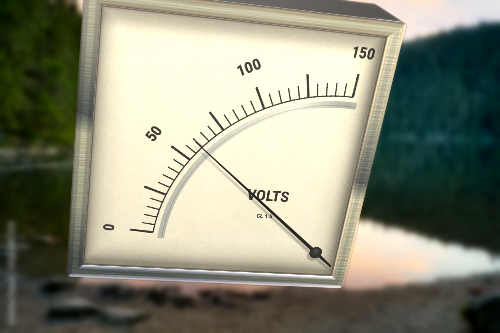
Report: 60; V
